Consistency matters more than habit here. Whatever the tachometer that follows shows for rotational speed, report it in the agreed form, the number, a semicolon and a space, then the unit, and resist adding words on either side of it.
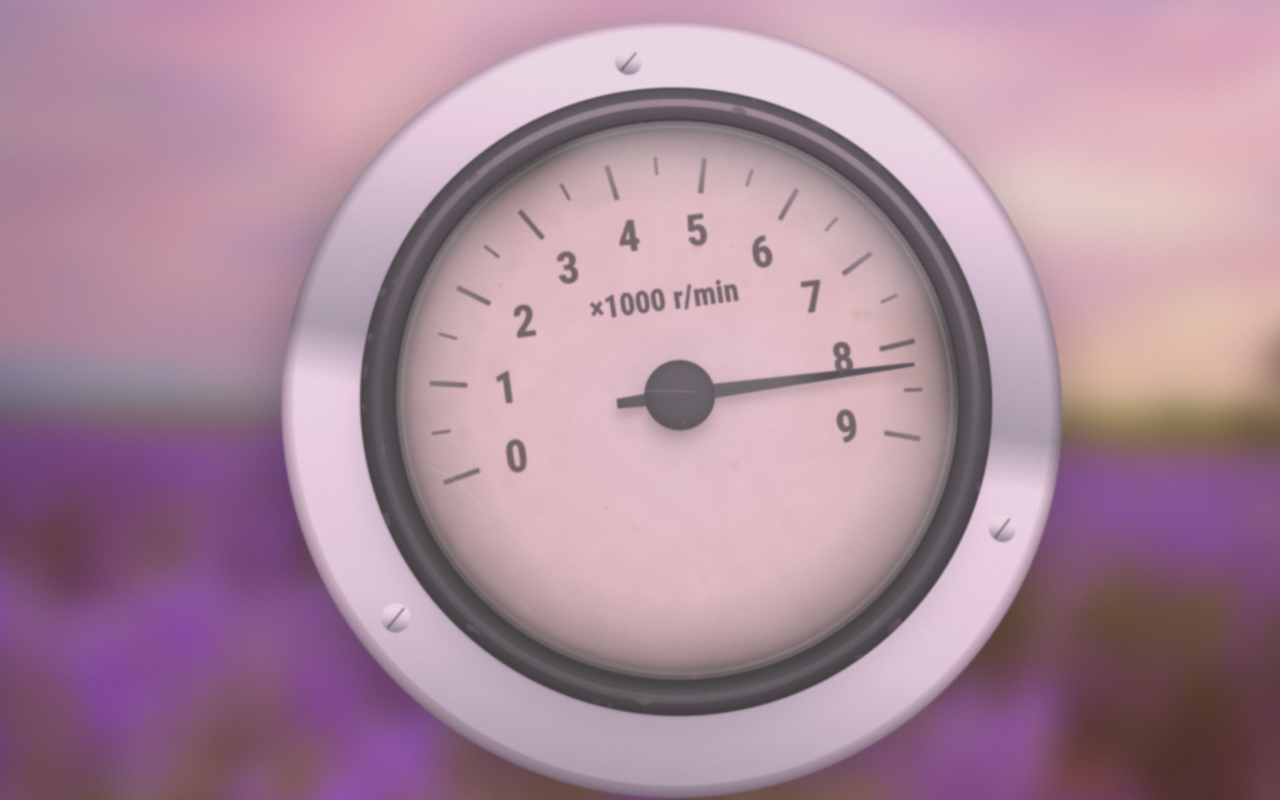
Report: 8250; rpm
